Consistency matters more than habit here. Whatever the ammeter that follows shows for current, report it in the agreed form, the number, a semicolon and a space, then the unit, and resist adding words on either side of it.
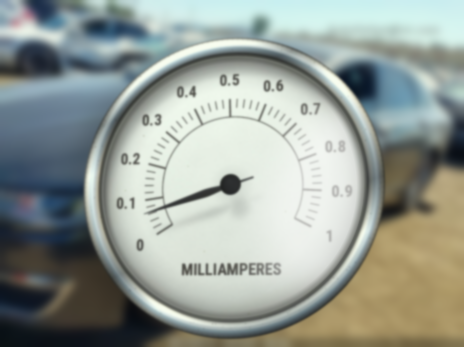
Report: 0.06; mA
